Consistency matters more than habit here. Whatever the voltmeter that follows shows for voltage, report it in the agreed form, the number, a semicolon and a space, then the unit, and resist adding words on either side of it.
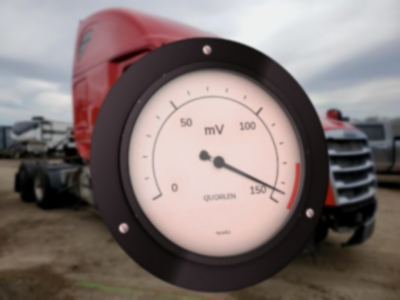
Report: 145; mV
